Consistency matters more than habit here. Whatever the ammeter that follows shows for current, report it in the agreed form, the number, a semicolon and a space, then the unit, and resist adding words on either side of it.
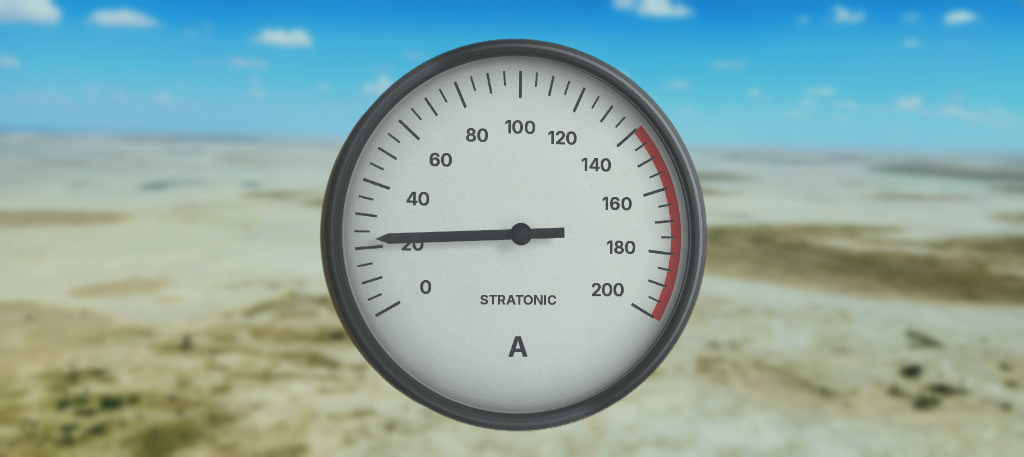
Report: 22.5; A
